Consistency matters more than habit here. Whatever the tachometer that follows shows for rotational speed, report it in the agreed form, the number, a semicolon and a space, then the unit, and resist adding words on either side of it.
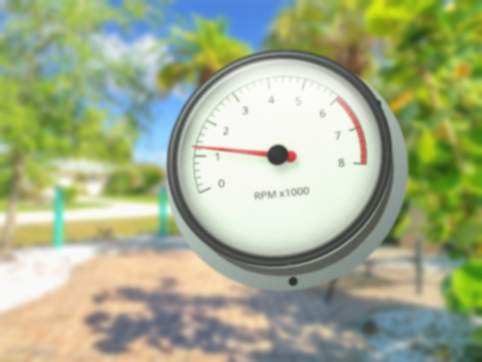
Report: 1200; rpm
